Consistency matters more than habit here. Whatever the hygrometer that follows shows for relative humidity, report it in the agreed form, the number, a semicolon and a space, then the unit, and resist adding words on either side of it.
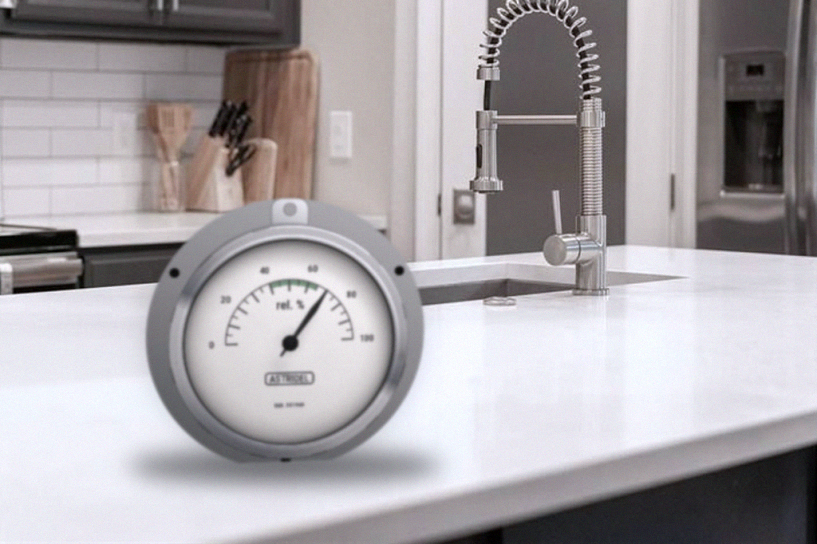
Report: 70; %
